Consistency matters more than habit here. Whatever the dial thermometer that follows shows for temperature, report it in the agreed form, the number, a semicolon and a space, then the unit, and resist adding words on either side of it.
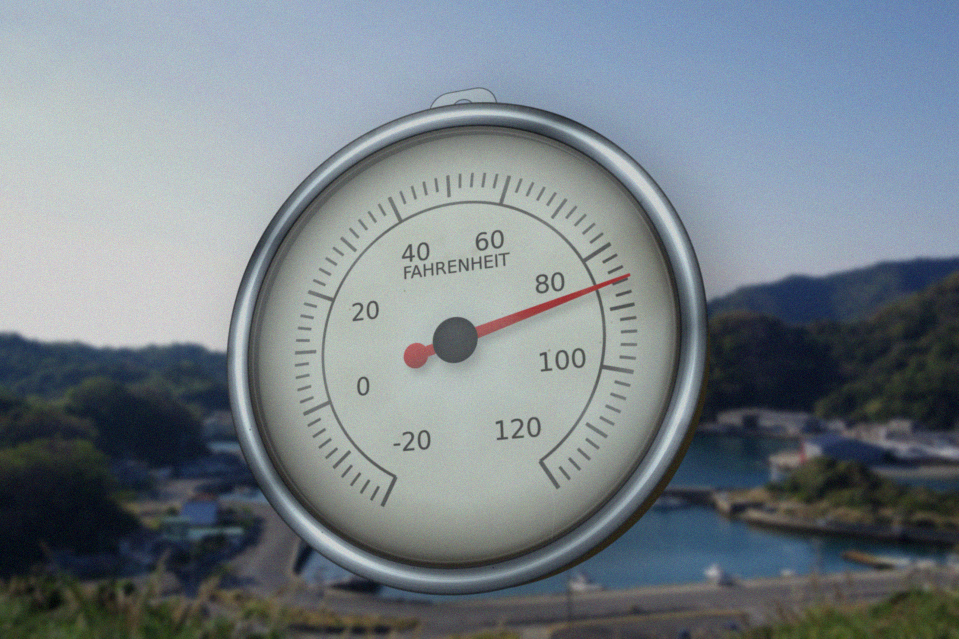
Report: 86; °F
